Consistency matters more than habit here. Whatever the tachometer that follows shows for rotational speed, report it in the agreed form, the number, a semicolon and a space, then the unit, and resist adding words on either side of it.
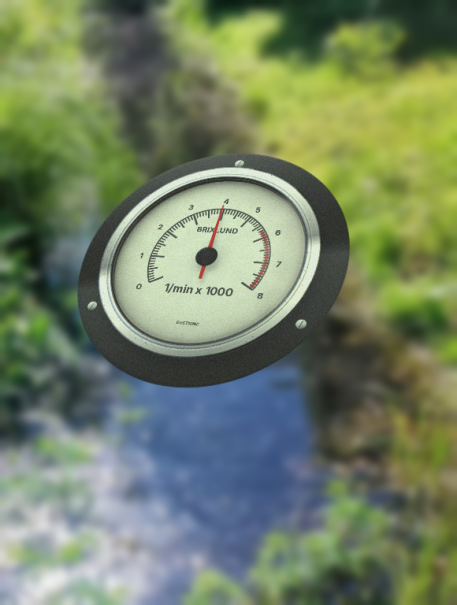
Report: 4000; rpm
